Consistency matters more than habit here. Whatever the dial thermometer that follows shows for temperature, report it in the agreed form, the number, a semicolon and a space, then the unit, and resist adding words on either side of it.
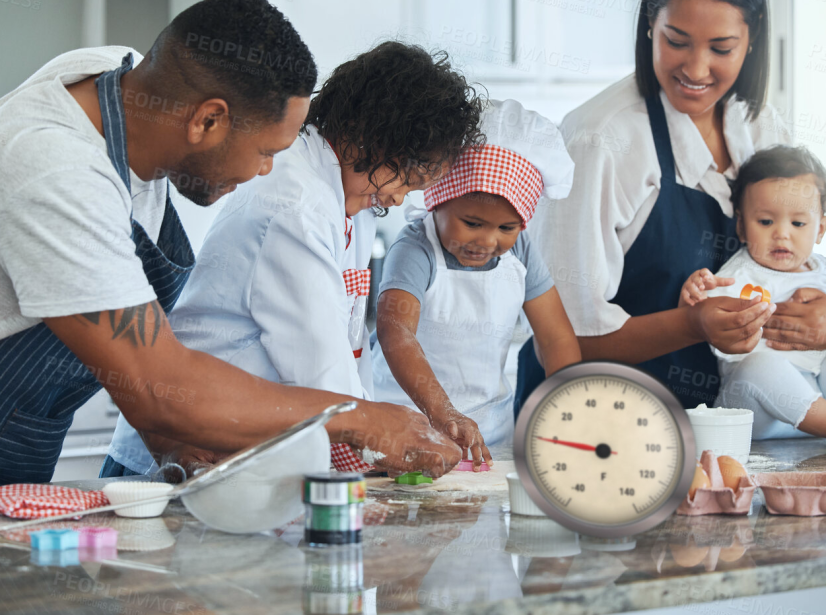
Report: 0; °F
